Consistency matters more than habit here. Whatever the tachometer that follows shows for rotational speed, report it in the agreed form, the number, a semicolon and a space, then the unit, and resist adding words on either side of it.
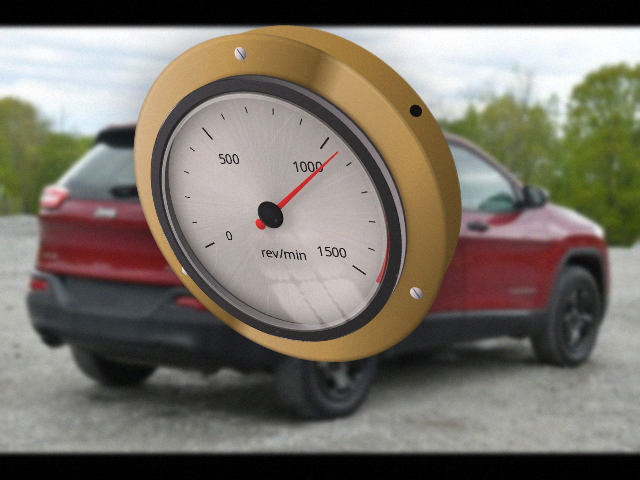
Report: 1050; rpm
